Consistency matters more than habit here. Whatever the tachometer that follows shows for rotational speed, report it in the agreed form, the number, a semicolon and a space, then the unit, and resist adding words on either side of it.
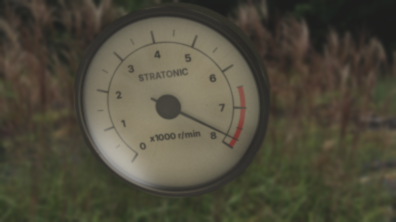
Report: 7750; rpm
